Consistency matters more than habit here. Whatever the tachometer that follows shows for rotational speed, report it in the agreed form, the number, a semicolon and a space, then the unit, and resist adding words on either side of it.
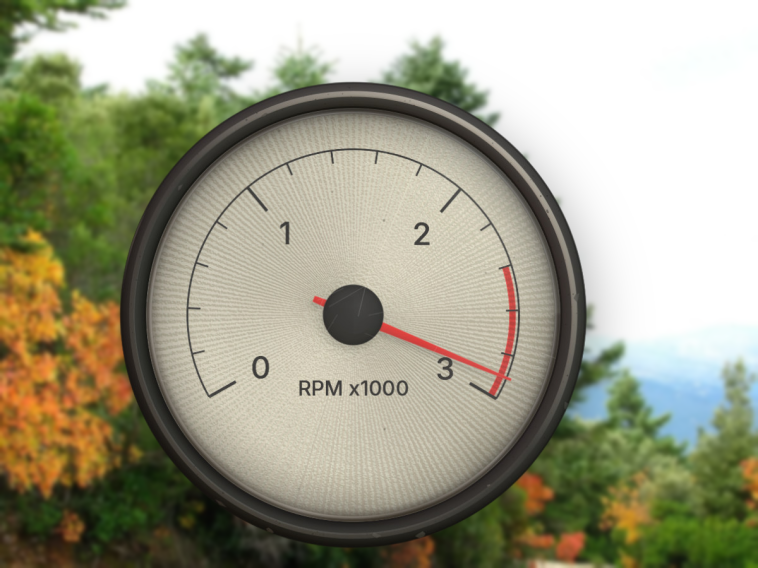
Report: 2900; rpm
